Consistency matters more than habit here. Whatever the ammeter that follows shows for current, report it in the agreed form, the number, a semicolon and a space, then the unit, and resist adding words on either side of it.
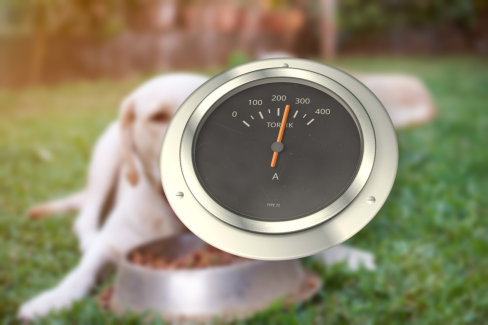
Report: 250; A
